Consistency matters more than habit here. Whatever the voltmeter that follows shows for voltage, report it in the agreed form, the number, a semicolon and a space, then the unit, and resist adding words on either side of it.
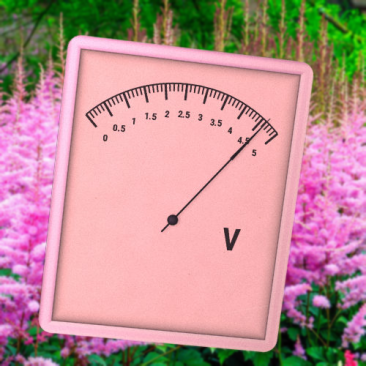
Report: 4.6; V
